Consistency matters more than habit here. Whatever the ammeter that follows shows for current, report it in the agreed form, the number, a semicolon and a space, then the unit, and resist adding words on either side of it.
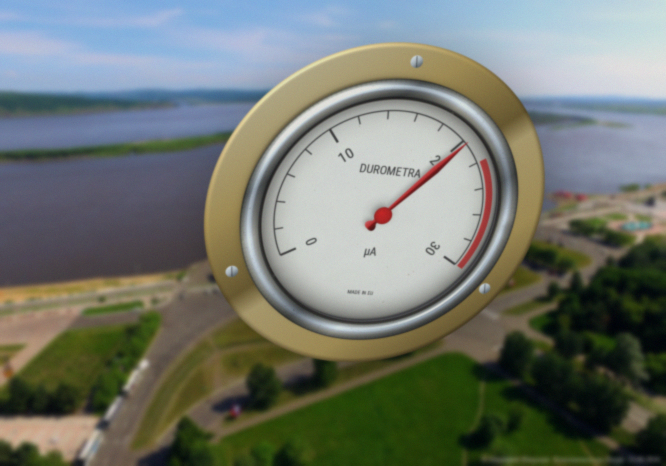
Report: 20; µA
